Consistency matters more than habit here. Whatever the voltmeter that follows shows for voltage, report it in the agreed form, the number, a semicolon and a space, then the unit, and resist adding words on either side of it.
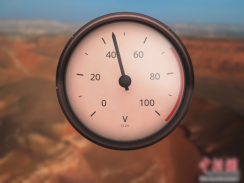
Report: 45; V
